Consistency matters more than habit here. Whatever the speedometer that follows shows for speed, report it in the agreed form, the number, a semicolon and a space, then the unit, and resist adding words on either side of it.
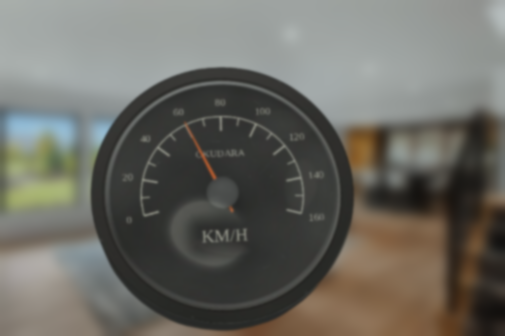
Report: 60; km/h
